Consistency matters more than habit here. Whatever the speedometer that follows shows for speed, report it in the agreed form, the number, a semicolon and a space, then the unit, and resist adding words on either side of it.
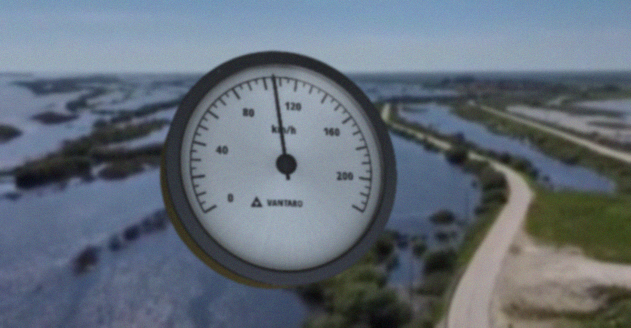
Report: 105; km/h
